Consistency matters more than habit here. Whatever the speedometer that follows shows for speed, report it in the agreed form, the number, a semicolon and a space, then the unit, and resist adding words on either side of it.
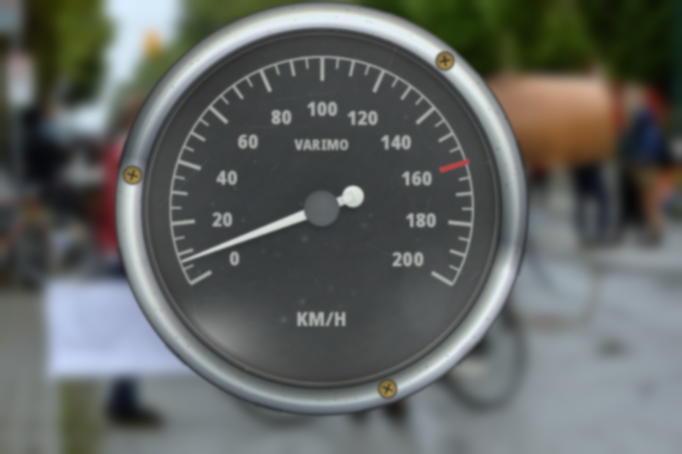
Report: 7.5; km/h
